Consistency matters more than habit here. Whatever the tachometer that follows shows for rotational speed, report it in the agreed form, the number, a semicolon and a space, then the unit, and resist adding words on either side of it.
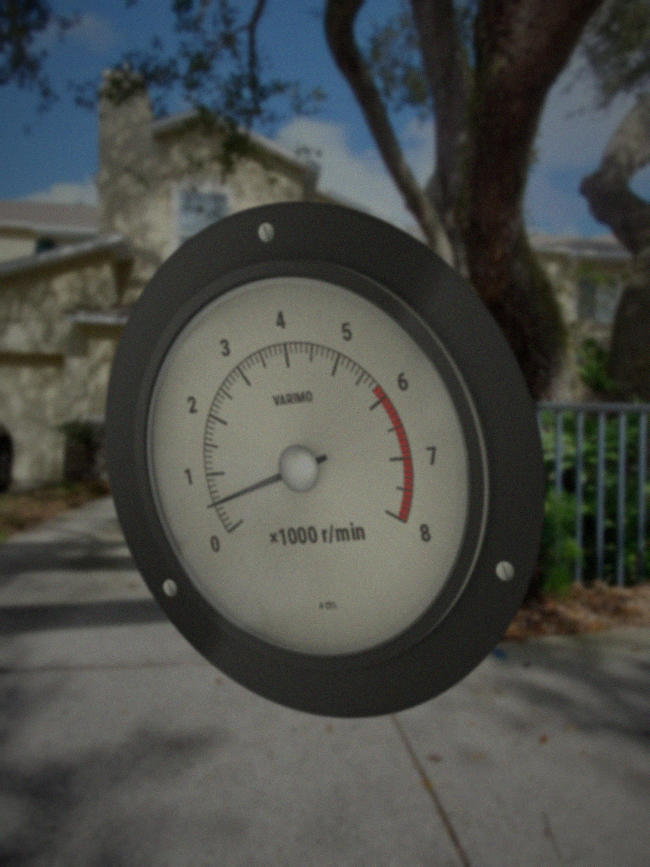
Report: 500; rpm
